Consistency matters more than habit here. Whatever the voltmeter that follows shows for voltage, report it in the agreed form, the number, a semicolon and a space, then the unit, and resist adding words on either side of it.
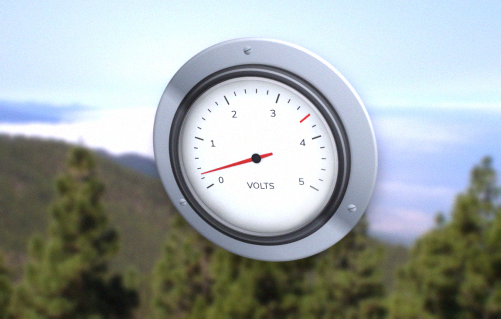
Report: 0.3; V
